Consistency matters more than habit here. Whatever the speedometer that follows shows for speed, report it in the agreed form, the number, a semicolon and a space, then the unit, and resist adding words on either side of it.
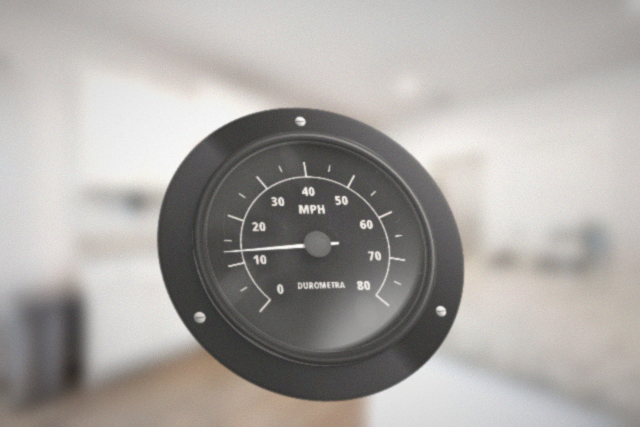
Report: 12.5; mph
